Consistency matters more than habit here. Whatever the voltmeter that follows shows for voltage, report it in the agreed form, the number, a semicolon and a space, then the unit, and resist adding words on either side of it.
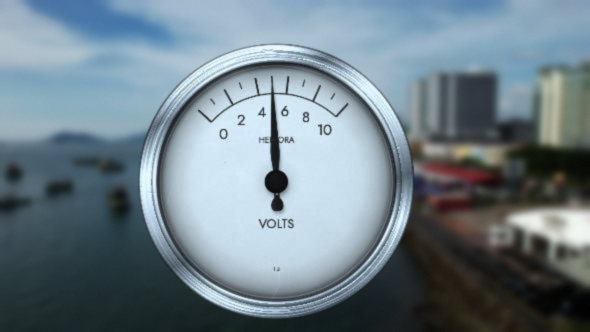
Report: 5; V
